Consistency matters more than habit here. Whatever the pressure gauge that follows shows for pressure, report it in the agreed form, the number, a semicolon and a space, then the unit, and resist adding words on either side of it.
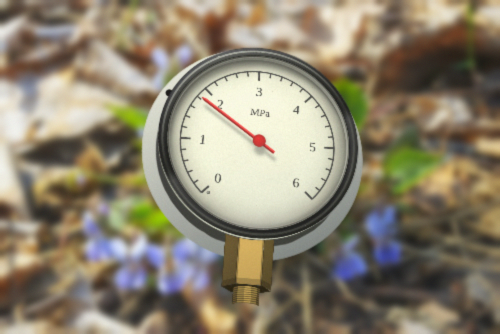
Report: 1.8; MPa
